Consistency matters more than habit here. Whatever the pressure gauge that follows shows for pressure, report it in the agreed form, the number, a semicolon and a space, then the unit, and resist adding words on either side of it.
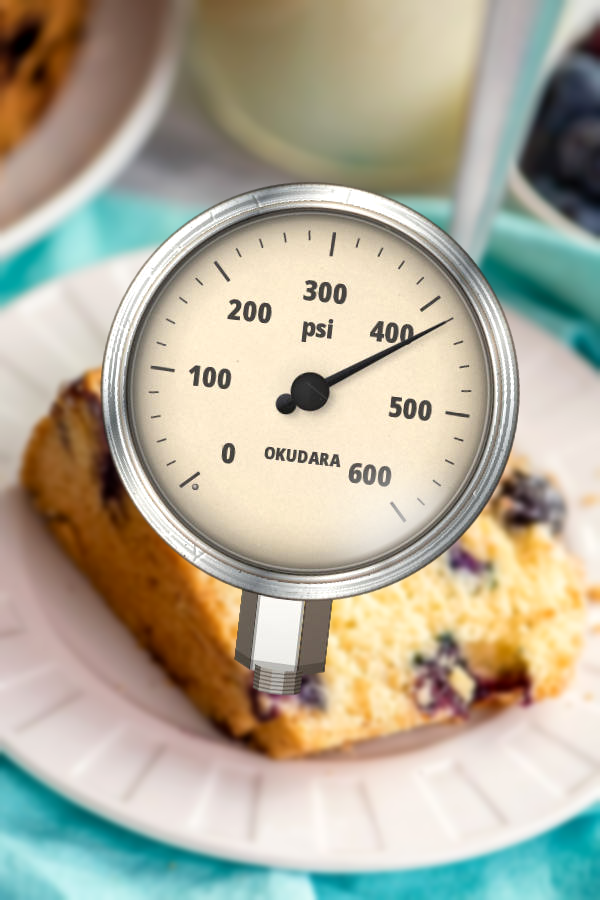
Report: 420; psi
